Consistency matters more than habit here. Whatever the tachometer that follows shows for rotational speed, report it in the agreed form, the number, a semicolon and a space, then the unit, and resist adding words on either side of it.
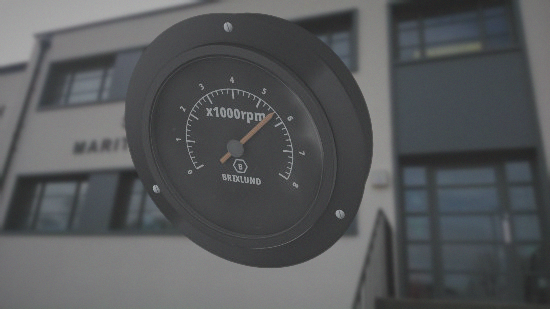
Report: 5600; rpm
